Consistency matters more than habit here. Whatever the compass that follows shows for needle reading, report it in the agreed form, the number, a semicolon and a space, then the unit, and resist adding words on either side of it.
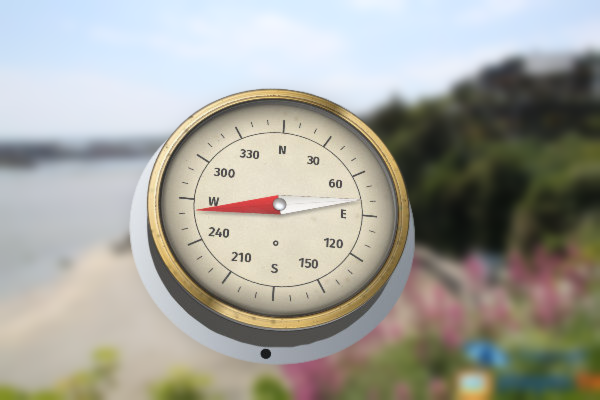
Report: 260; °
